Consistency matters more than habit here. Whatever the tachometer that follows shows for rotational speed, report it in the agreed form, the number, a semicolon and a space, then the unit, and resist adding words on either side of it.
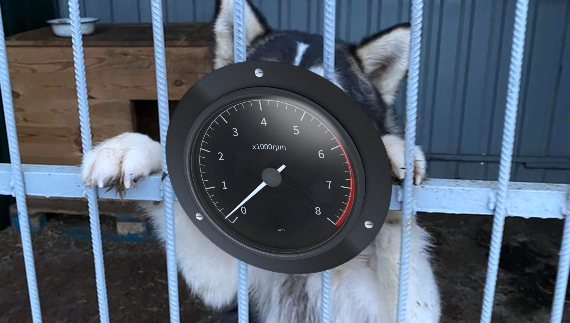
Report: 200; rpm
